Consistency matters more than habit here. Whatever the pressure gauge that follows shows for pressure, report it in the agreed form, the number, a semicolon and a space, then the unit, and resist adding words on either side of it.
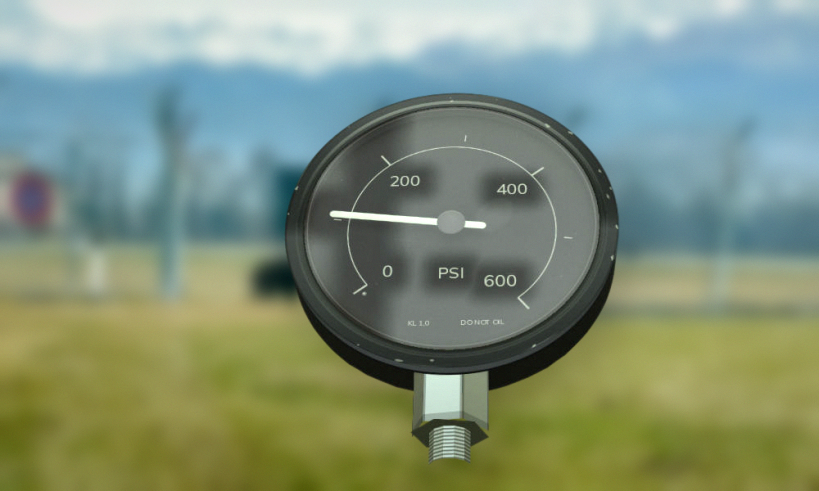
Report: 100; psi
